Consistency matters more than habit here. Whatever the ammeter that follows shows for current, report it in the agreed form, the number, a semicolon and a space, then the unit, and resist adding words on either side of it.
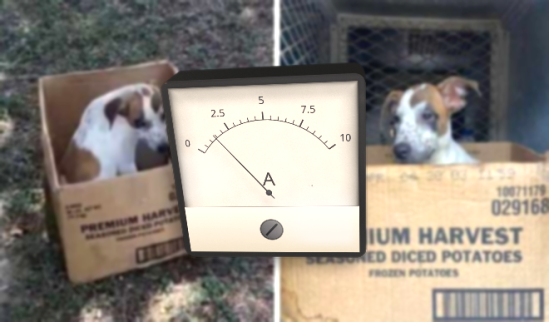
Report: 1.5; A
